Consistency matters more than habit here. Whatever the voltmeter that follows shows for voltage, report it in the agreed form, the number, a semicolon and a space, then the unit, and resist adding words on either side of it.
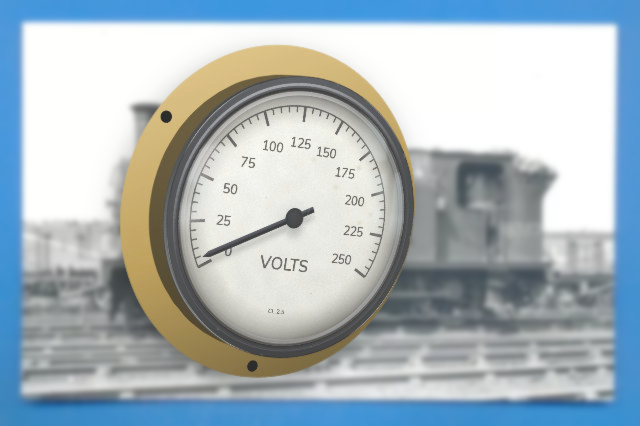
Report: 5; V
